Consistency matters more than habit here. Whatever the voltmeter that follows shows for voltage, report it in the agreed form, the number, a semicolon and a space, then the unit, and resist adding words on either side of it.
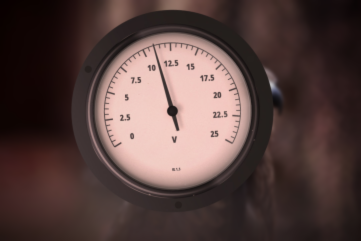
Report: 11; V
